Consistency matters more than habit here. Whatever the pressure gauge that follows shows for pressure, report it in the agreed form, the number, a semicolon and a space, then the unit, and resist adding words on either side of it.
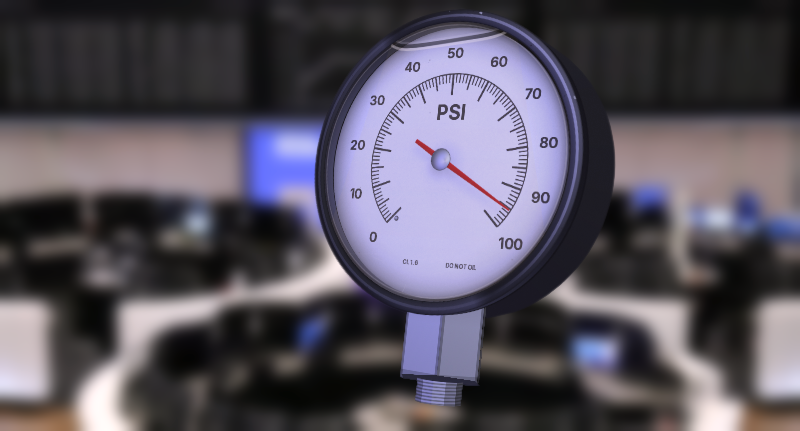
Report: 95; psi
